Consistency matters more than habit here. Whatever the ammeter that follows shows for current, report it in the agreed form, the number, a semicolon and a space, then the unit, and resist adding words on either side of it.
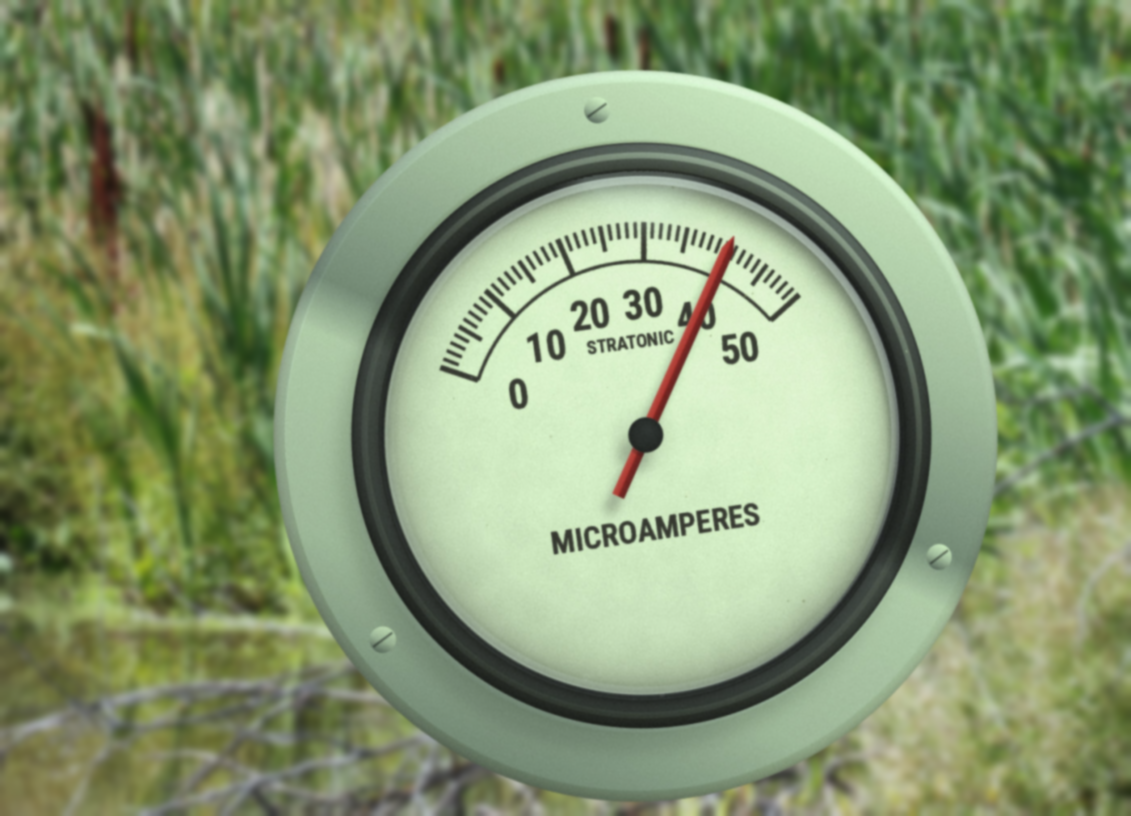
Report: 40; µA
